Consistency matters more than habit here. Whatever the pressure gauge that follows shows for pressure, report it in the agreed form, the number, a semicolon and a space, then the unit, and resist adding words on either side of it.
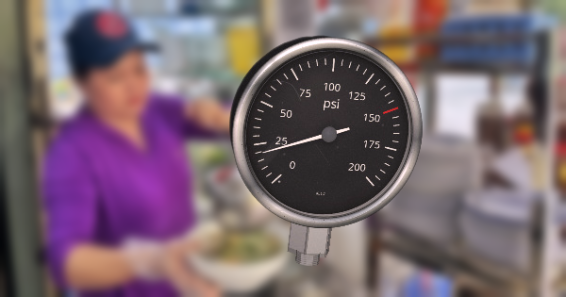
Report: 20; psi
